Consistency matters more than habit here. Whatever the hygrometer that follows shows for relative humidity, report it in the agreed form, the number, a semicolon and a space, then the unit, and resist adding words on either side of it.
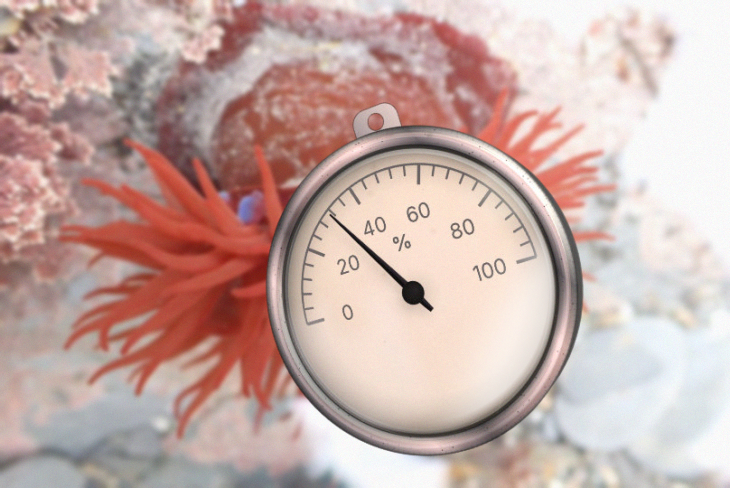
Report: 32; %
